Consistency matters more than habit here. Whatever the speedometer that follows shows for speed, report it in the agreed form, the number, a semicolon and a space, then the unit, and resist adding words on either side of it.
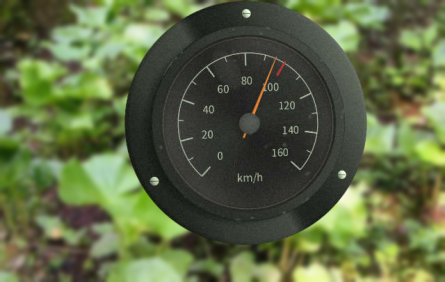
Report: 95; km/h
